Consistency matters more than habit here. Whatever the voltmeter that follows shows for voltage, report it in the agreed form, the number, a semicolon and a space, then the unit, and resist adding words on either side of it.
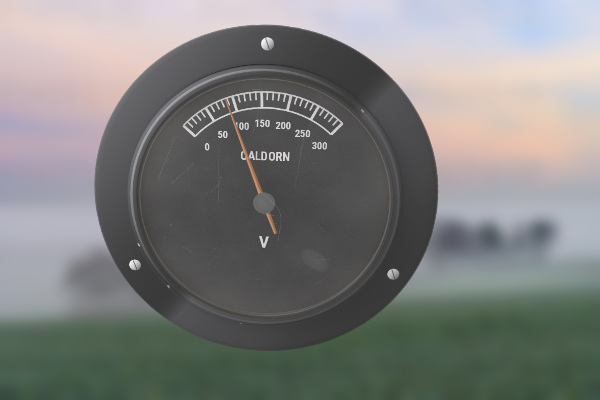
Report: 90; V
